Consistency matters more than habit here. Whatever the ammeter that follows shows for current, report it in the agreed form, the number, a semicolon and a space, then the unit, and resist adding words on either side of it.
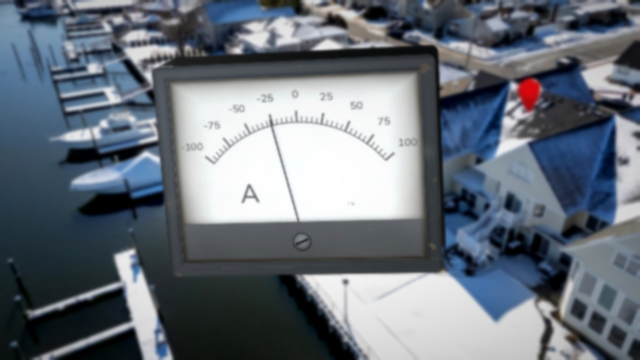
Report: -25; A
